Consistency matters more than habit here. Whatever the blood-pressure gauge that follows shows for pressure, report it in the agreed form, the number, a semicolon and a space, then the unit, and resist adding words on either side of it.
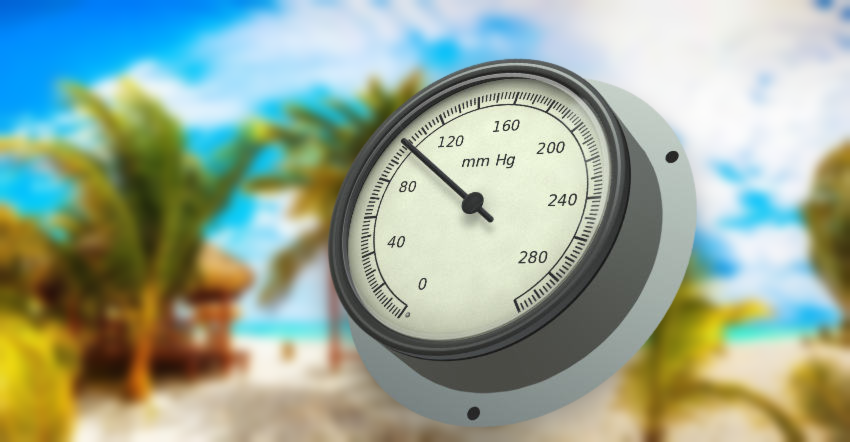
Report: 100; mmHg
